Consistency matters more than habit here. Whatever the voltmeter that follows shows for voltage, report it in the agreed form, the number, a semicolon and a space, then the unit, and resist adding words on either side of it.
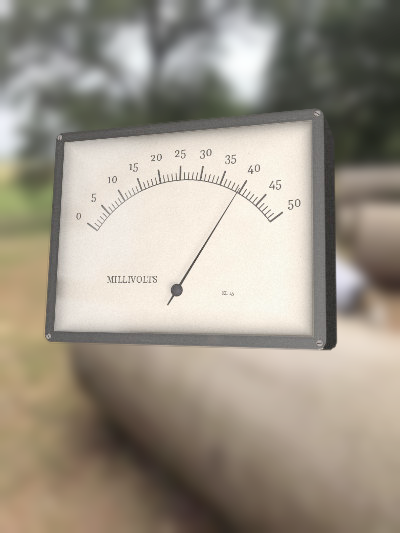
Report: 40; mV
